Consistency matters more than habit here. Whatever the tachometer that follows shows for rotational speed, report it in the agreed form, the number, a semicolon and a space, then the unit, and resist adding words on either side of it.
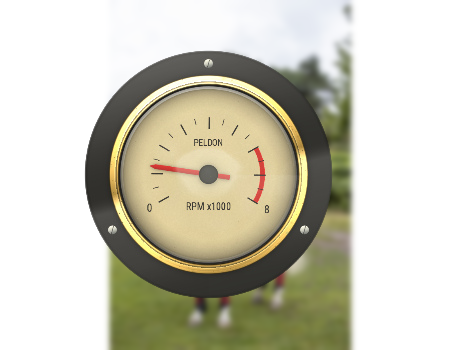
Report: 1250; rpm
